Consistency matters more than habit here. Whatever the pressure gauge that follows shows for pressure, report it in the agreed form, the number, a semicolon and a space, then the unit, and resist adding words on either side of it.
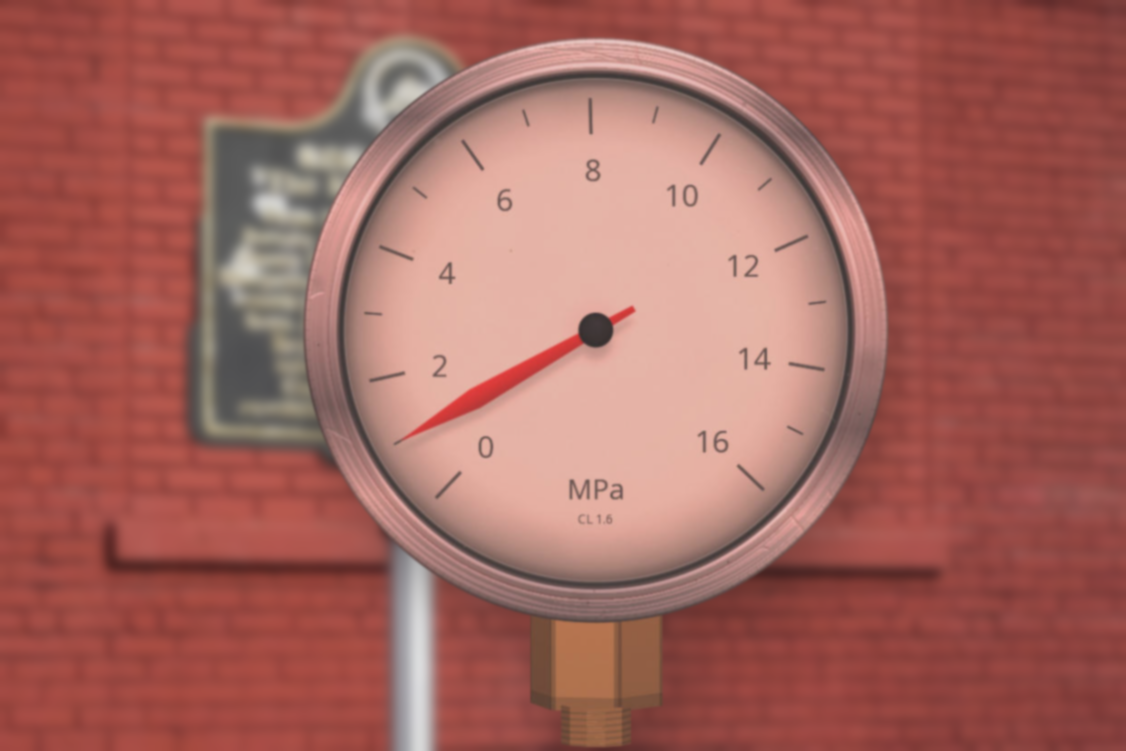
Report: 1; MPa
